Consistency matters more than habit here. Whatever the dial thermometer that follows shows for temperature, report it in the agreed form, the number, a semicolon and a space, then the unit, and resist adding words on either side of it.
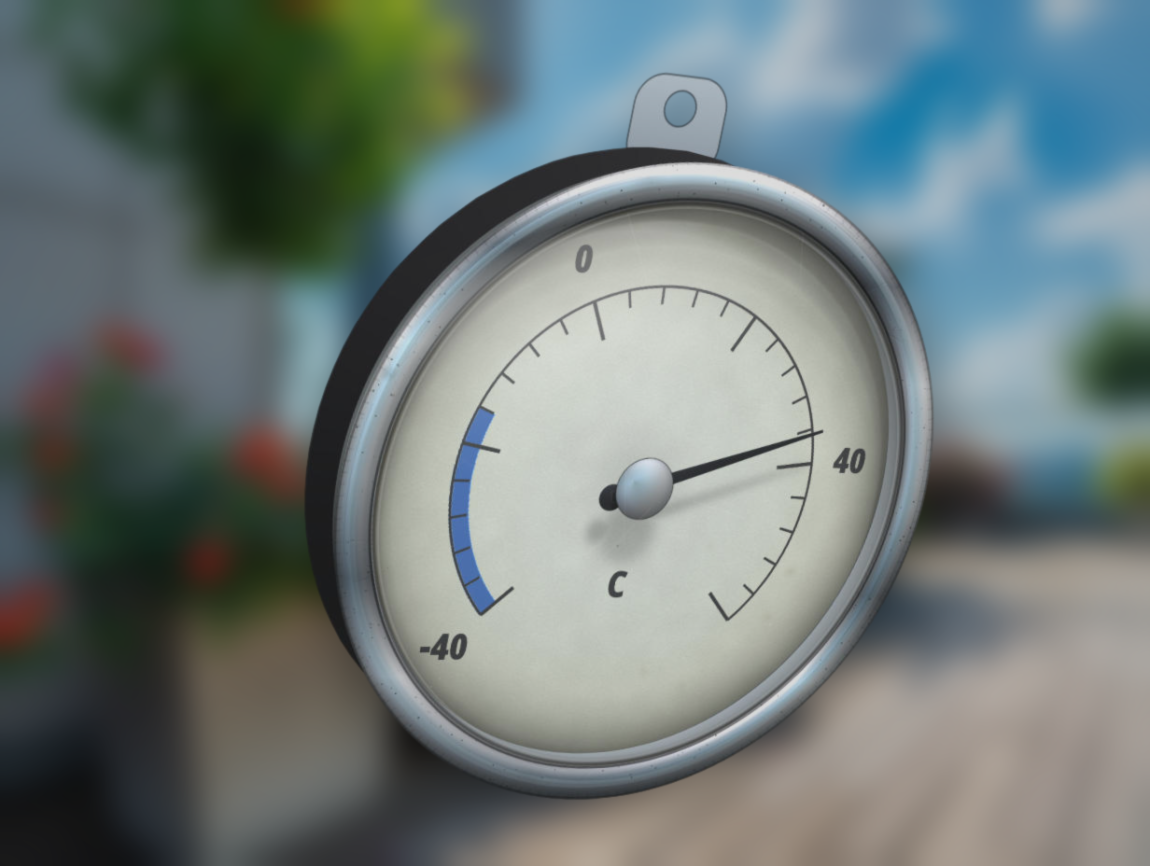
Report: 36; °C
